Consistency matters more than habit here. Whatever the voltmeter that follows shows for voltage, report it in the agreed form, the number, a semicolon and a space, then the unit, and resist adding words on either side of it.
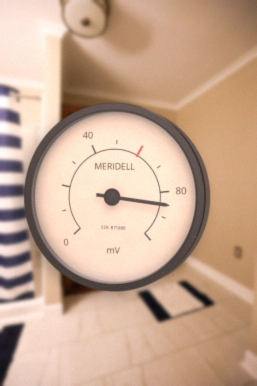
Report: 85; mV
